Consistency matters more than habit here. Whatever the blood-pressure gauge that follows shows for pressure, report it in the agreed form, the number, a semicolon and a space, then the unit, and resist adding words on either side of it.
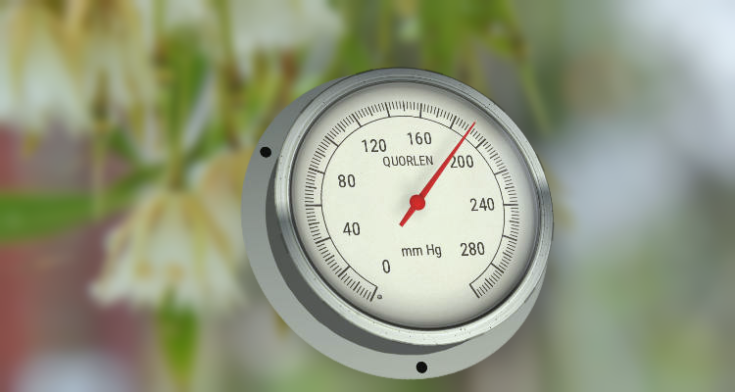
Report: 190; mmHg
